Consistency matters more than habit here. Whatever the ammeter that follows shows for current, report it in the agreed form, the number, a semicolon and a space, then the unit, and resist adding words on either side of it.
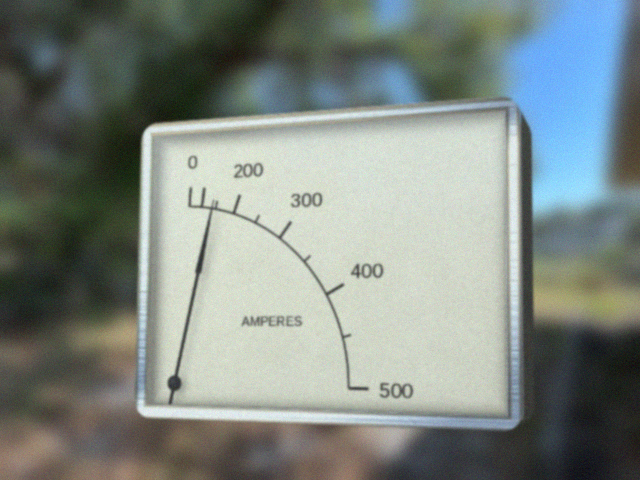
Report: 150; A
